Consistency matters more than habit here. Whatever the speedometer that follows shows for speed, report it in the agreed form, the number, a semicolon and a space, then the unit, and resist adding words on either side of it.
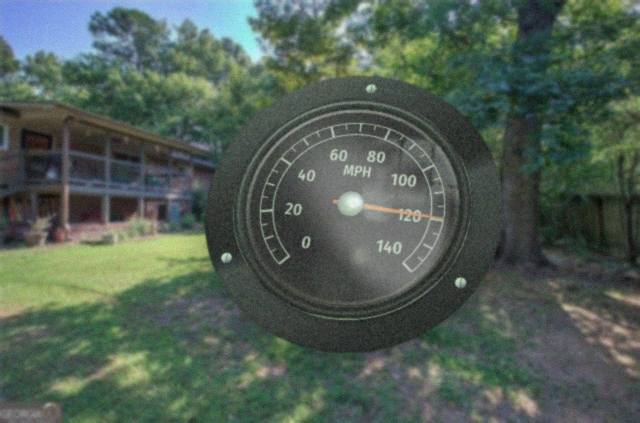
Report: 120; mph
